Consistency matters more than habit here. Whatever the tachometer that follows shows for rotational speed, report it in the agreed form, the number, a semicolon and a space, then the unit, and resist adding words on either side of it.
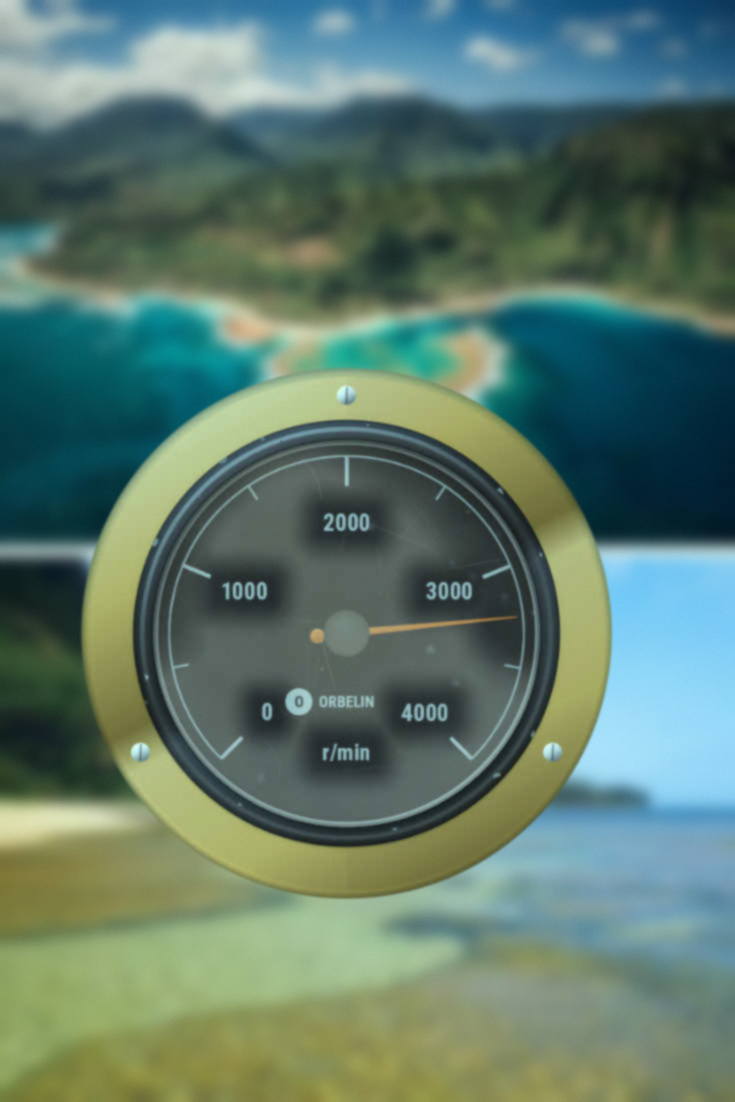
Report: 3250; rpm
